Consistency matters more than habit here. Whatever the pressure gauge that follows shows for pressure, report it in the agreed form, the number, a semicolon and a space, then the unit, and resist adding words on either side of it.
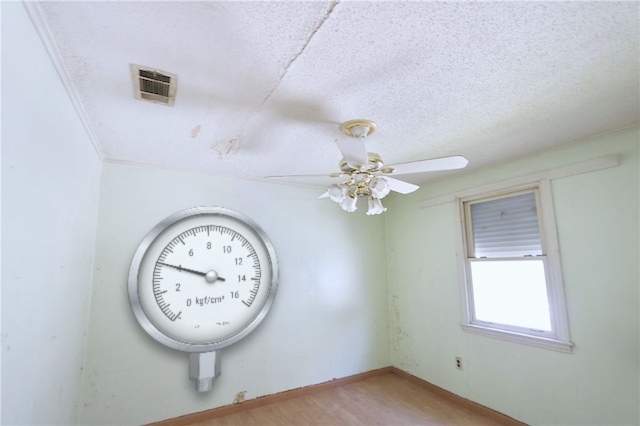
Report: 4; kg/cm²
